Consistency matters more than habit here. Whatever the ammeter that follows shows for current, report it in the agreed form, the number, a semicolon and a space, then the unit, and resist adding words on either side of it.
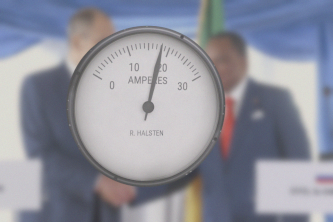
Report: 18; A
